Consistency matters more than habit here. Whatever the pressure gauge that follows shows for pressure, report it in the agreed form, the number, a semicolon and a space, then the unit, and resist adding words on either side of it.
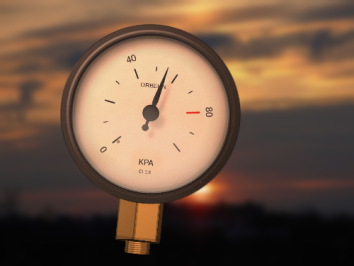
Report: 55; kPa
